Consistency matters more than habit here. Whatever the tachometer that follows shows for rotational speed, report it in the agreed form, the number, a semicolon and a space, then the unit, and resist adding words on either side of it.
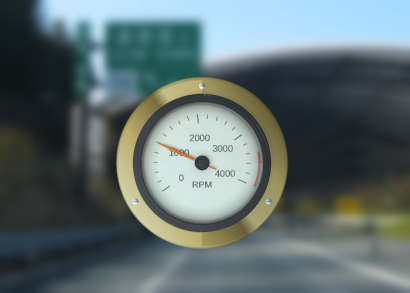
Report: 1000; rpm
